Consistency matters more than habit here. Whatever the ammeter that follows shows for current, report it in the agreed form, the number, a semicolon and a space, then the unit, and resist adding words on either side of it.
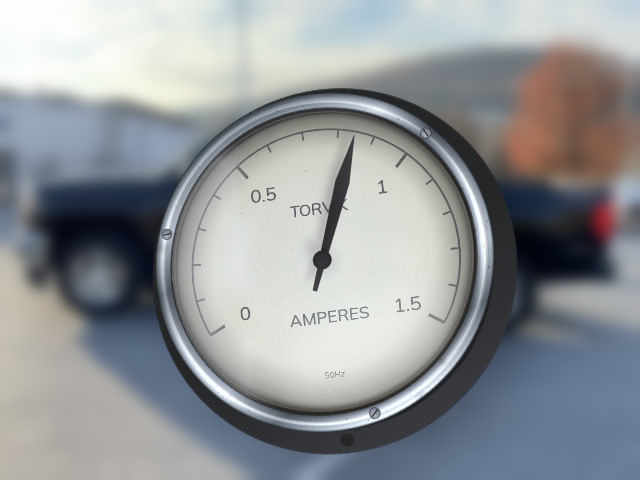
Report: 0.85; A
